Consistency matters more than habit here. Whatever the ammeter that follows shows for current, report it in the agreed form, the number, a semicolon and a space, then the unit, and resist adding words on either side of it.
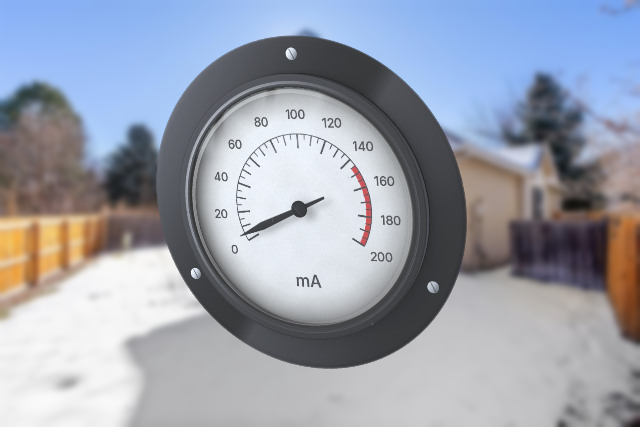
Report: 5; mA
